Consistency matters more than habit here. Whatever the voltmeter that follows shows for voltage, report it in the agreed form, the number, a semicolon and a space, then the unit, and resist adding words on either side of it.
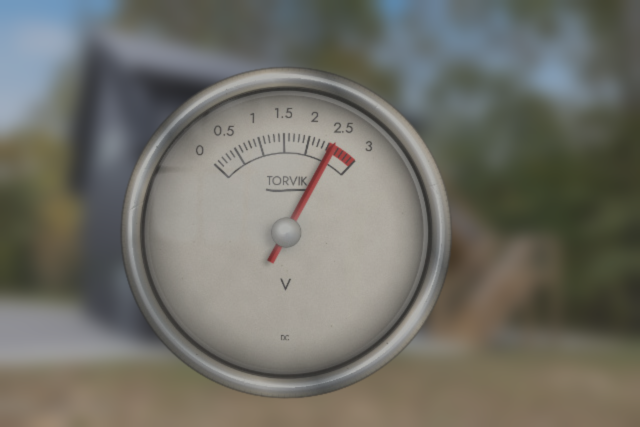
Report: 2.5; V
